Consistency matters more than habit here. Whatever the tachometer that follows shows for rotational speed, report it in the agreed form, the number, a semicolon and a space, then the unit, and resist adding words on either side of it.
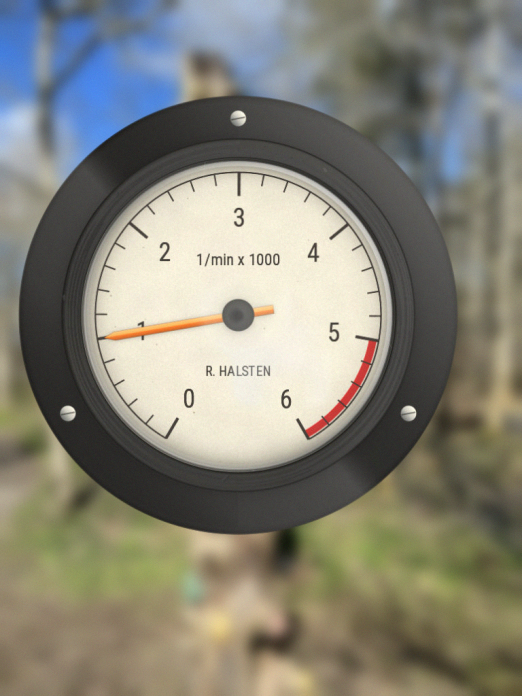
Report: 1000; rpm
